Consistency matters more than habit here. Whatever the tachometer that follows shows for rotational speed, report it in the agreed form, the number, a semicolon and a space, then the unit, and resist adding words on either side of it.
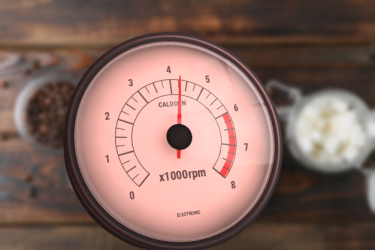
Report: 4250; rpm
